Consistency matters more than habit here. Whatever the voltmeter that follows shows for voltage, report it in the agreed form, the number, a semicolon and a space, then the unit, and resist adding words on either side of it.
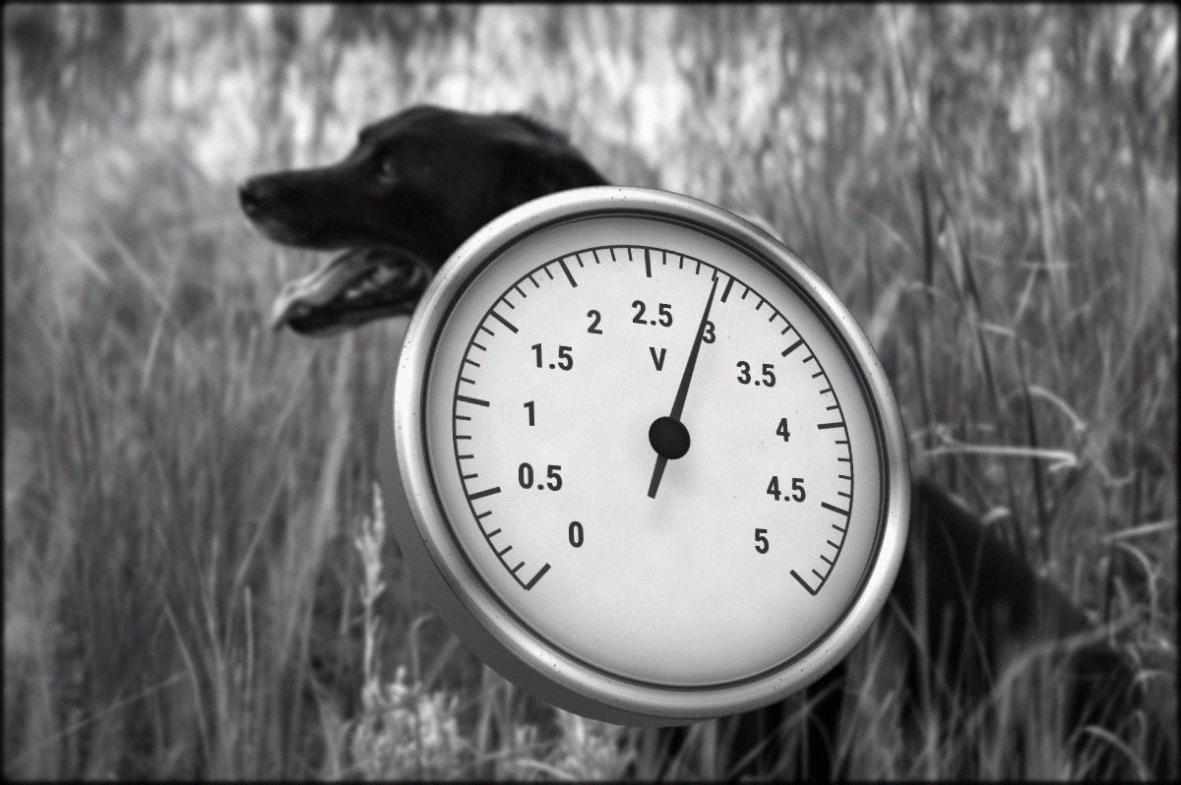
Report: 2.9; V
